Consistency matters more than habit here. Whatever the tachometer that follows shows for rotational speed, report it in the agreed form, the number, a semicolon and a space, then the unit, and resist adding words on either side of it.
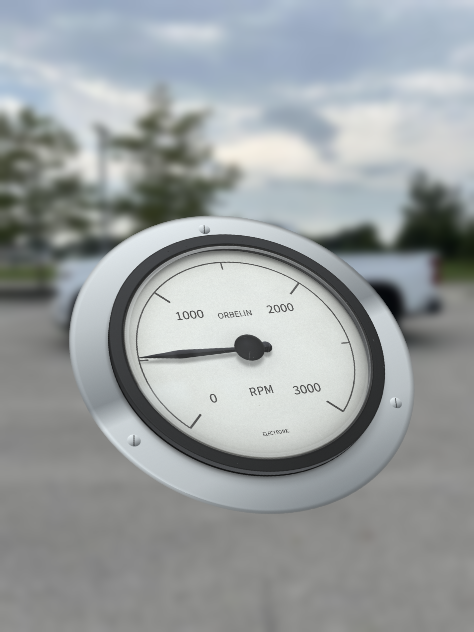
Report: 500; rpm
